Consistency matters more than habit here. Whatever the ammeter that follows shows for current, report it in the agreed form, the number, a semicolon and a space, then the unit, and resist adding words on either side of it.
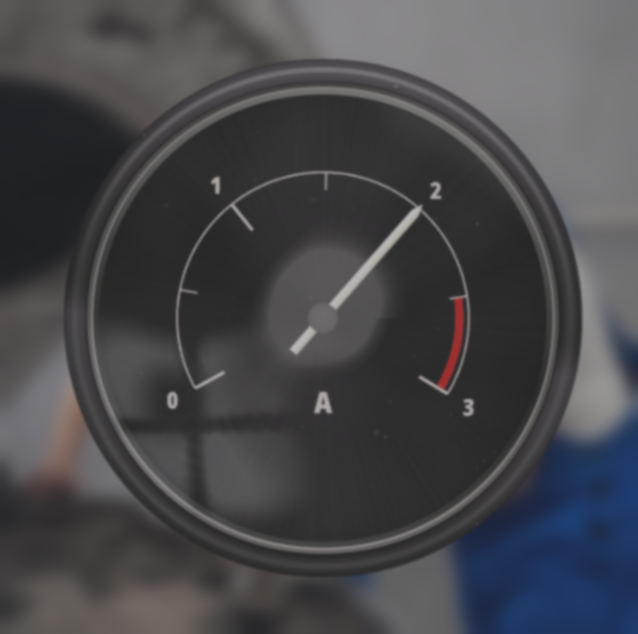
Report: 2; A
